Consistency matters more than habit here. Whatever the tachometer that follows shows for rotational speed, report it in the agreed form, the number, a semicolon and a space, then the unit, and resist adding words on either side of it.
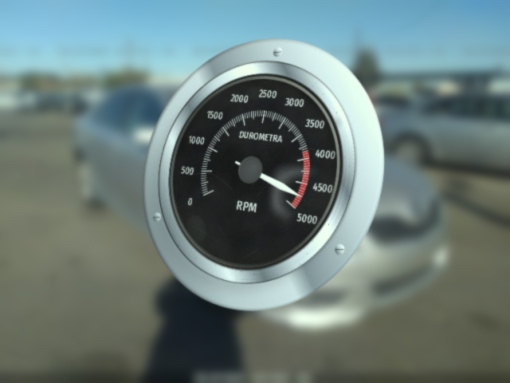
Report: 4750; rpm
